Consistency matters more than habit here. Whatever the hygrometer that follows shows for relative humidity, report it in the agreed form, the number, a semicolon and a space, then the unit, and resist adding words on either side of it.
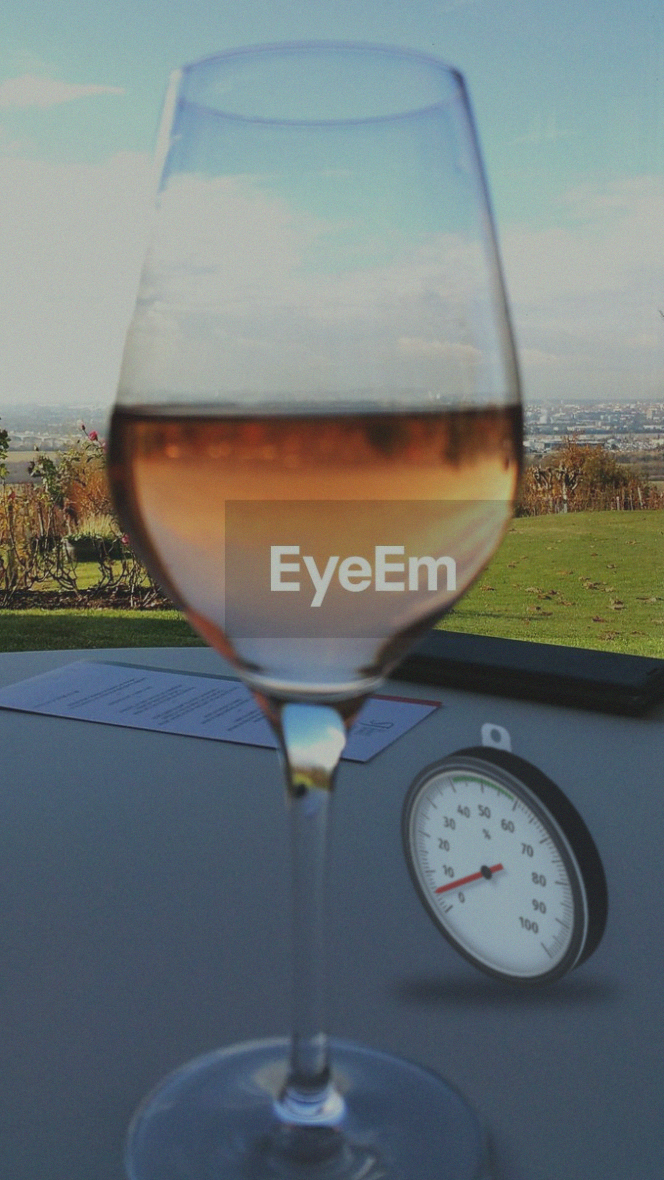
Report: 5; %
